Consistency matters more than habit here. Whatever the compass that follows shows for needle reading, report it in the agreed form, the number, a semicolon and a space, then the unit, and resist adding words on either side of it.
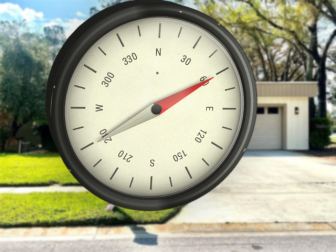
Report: 60; °
